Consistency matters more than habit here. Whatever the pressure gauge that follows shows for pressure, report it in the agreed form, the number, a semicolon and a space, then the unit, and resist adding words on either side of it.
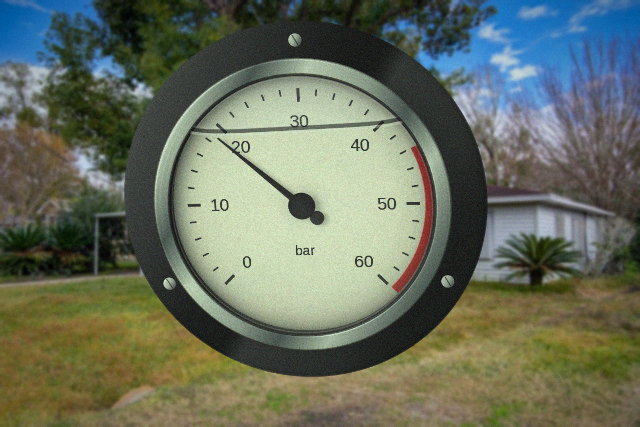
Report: 19; bar
